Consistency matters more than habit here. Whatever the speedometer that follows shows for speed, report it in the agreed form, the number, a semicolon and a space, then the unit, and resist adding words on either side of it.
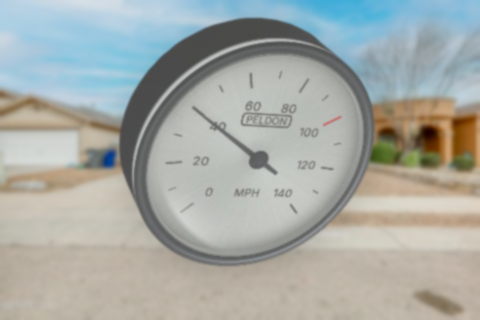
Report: 40; mph
